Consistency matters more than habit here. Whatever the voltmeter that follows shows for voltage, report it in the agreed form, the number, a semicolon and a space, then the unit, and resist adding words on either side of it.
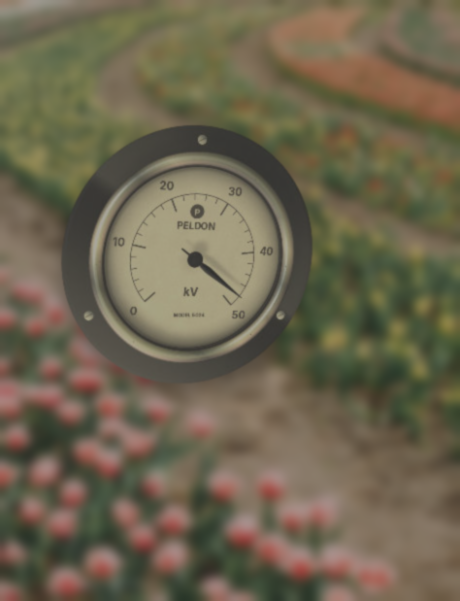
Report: 48; kV
